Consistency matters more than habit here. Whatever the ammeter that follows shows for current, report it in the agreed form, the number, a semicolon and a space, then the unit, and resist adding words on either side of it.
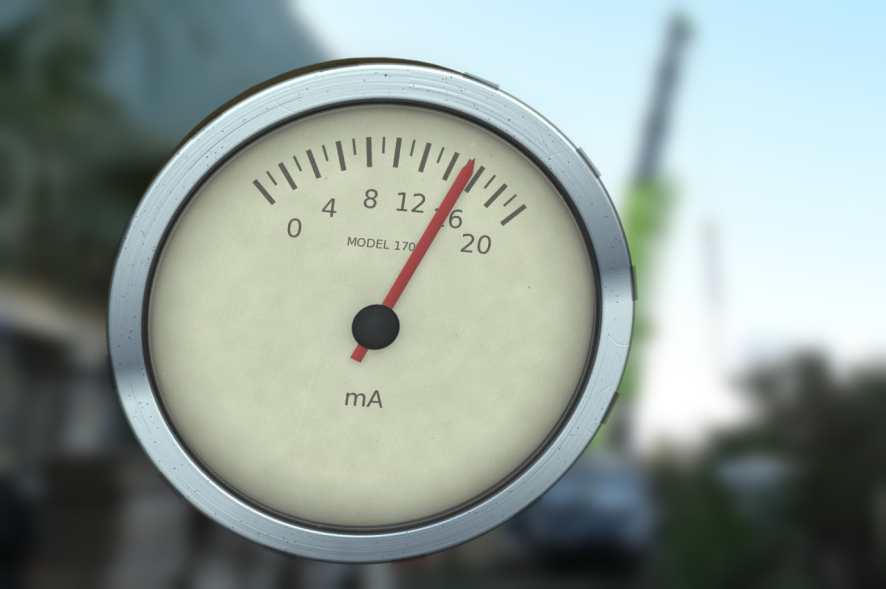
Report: 15; mA
